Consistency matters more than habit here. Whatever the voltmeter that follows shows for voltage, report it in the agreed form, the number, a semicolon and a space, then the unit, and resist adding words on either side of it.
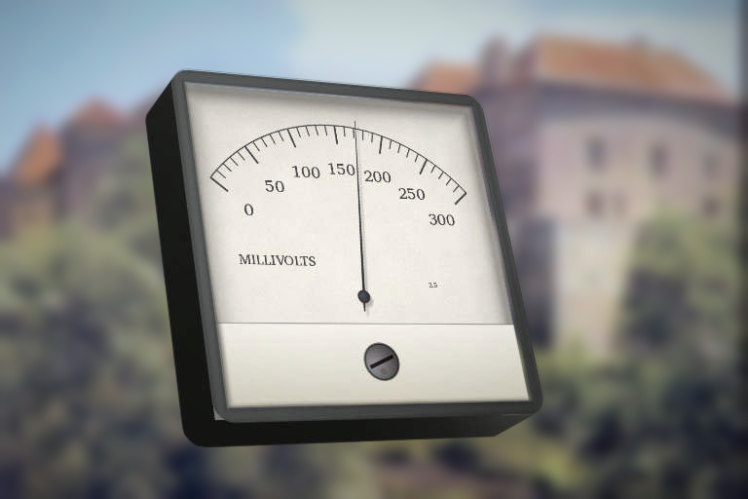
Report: 170; mV
